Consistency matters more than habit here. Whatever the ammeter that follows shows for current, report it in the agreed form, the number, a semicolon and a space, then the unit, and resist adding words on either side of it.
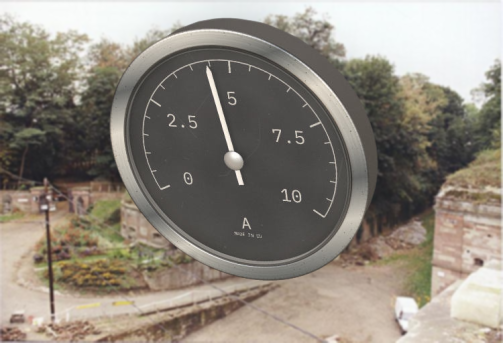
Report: 4.5; A
